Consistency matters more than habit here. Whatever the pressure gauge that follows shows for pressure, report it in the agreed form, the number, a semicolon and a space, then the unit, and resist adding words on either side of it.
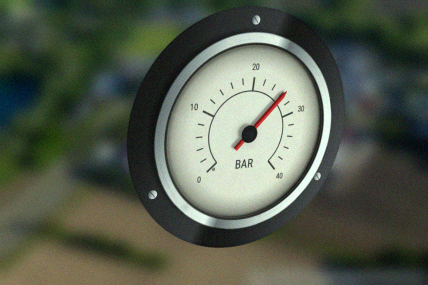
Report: 26; bar
